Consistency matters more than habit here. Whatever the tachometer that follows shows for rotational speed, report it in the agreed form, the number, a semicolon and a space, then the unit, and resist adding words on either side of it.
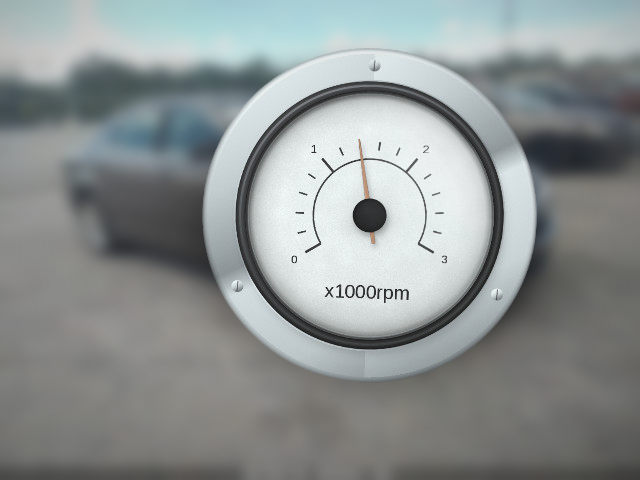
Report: 1400; rpm
